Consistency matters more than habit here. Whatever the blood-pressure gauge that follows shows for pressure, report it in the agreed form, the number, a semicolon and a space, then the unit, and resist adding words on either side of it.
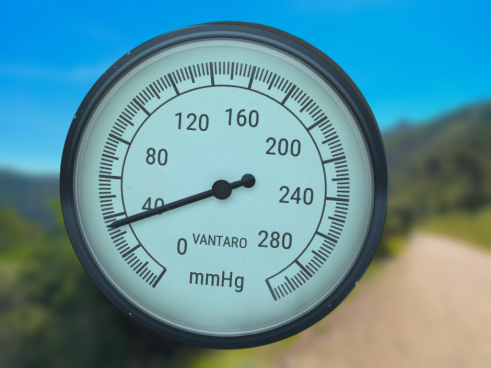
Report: 36; mmHg
